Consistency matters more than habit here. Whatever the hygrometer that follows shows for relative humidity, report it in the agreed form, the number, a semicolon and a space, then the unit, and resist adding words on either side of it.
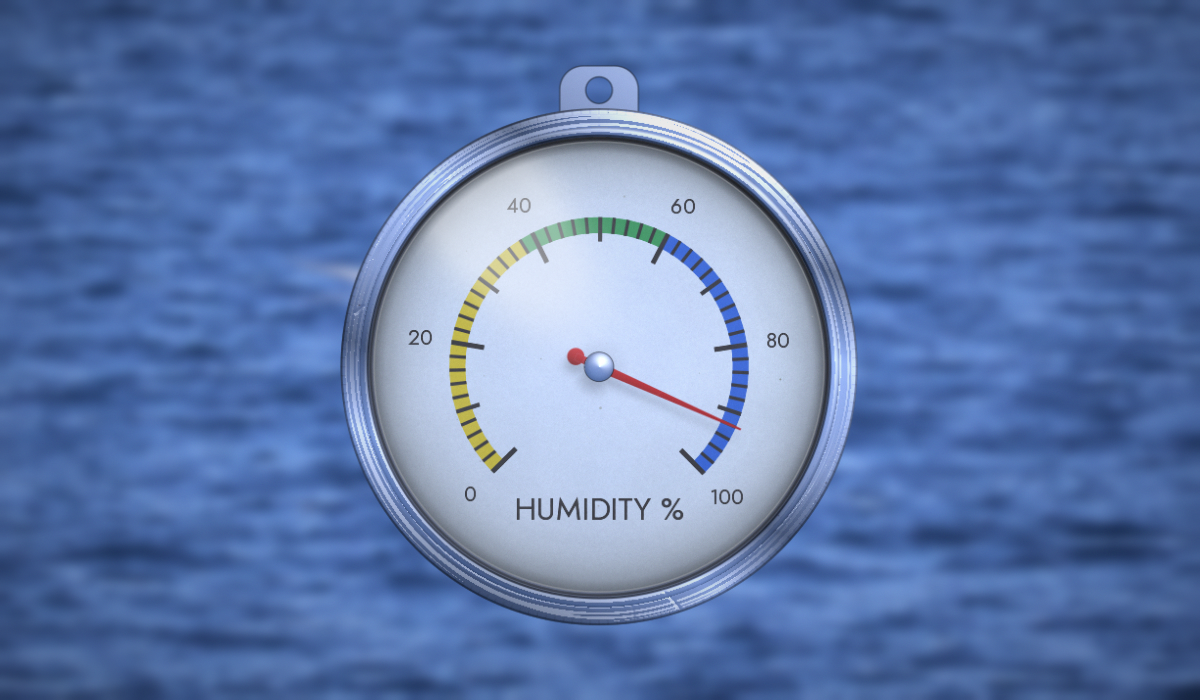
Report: 92; %
